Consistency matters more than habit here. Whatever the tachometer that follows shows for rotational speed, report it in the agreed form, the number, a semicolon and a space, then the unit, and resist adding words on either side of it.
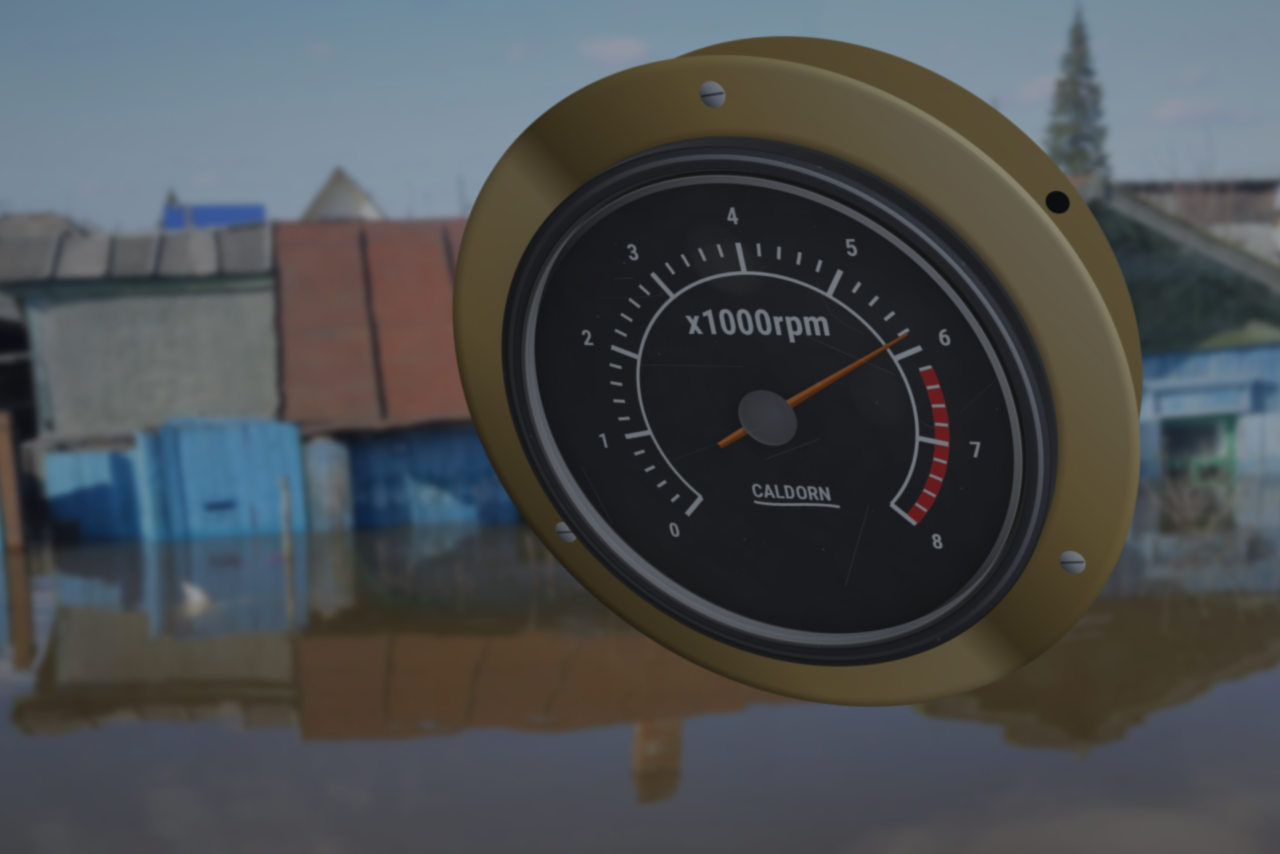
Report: 5800; rpm
